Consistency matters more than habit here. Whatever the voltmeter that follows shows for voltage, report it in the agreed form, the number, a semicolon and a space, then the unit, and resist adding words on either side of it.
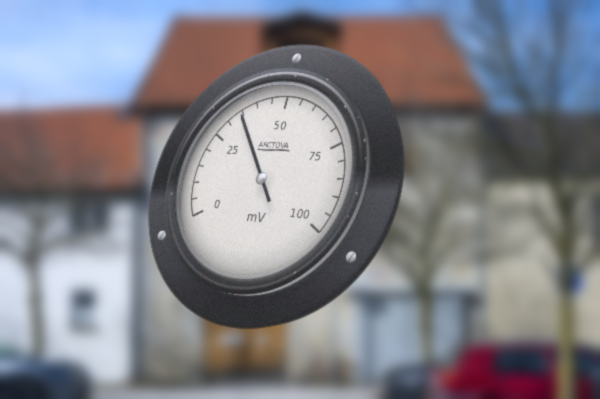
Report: 35; mV
